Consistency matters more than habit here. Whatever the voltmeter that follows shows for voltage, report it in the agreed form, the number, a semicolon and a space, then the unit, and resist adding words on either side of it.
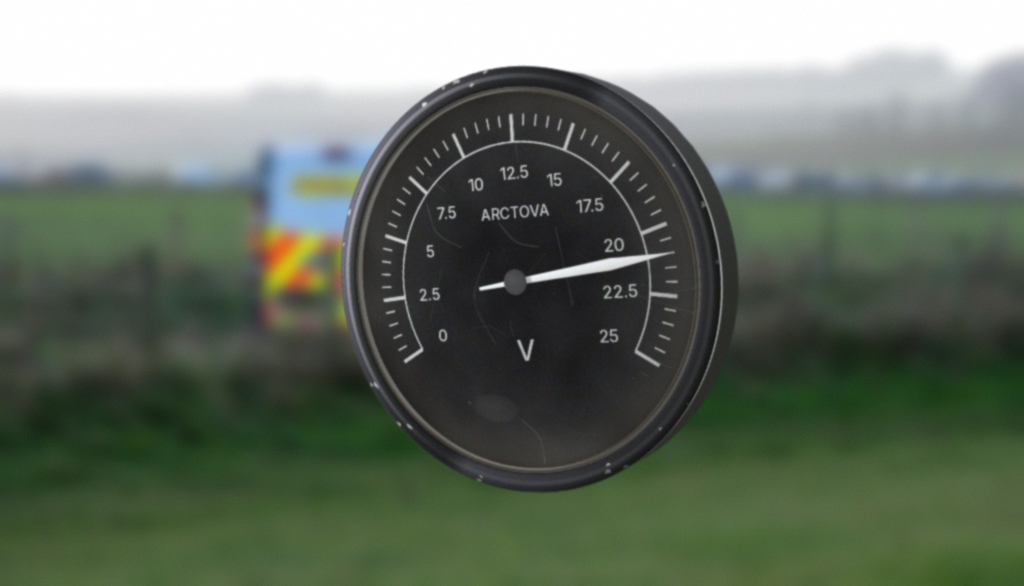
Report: 21; V
